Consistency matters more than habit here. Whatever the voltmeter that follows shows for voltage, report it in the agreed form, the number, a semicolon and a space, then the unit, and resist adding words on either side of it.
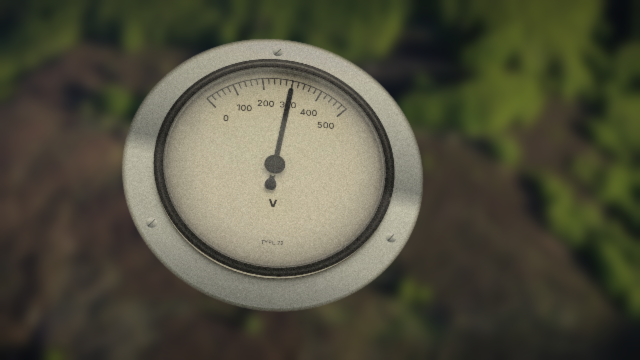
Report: 300; V
